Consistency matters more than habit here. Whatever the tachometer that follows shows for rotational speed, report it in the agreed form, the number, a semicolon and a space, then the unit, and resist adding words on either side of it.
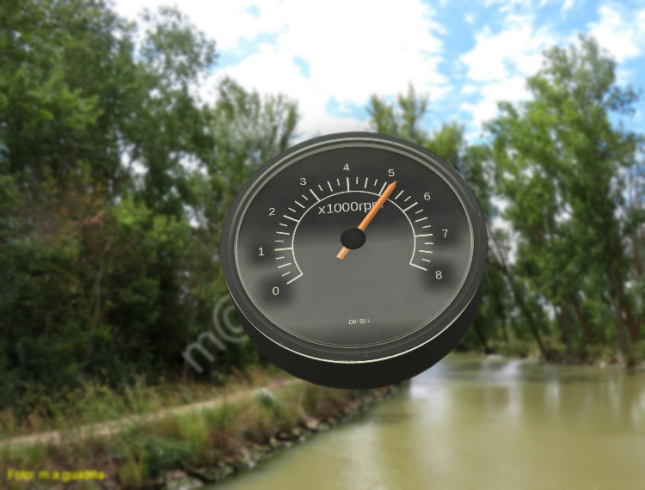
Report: 5250; rpm
